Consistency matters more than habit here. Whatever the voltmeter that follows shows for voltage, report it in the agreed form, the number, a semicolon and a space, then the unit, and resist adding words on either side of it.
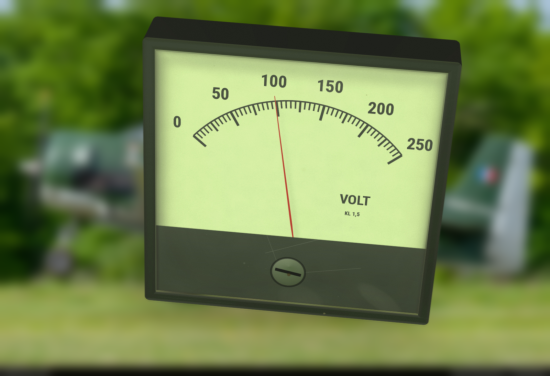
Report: 100; V
